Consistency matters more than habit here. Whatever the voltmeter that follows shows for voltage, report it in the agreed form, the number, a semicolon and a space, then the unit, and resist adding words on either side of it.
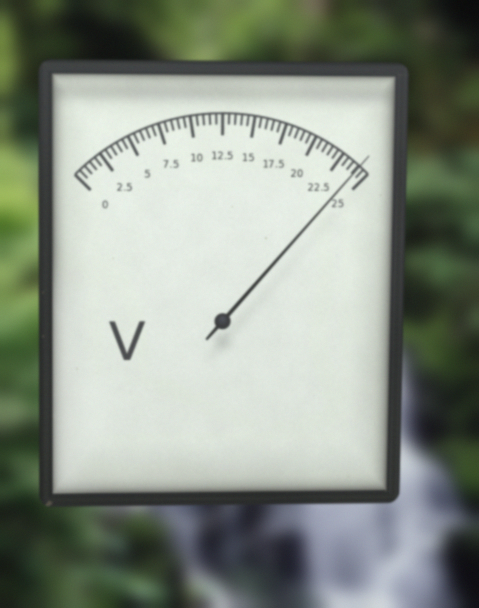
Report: 24; V
